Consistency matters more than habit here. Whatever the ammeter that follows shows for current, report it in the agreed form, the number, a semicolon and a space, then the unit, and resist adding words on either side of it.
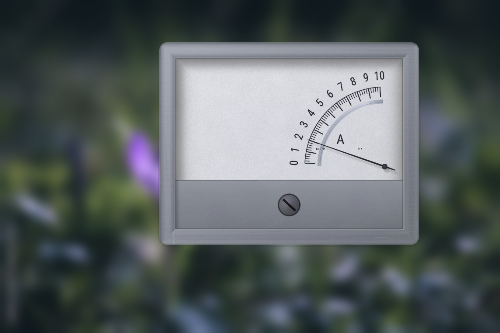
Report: 2; A
